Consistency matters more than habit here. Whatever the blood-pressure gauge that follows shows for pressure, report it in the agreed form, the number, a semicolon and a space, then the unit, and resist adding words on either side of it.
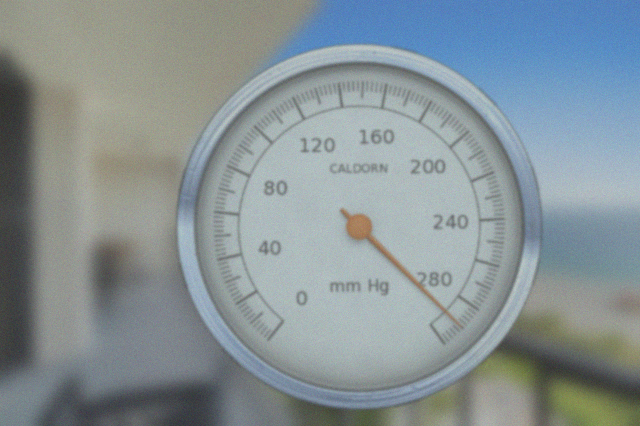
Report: 290; mmHg
